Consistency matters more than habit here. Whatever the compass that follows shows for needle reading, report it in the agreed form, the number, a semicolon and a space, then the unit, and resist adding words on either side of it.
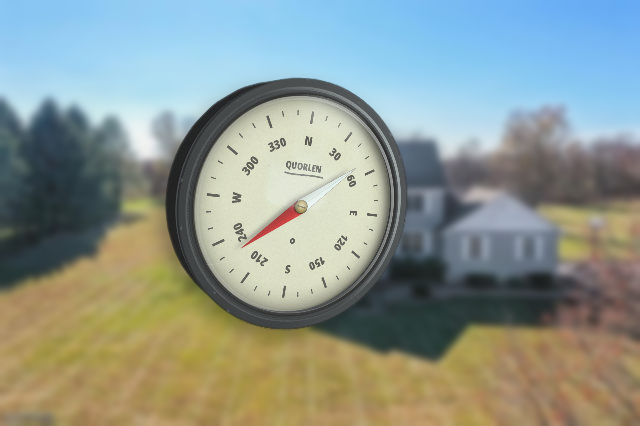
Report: 230; °
